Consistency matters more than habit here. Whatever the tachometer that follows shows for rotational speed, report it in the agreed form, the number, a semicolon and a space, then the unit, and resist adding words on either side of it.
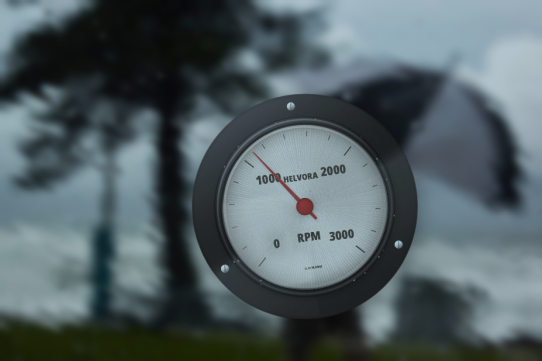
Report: 1100; rpm
